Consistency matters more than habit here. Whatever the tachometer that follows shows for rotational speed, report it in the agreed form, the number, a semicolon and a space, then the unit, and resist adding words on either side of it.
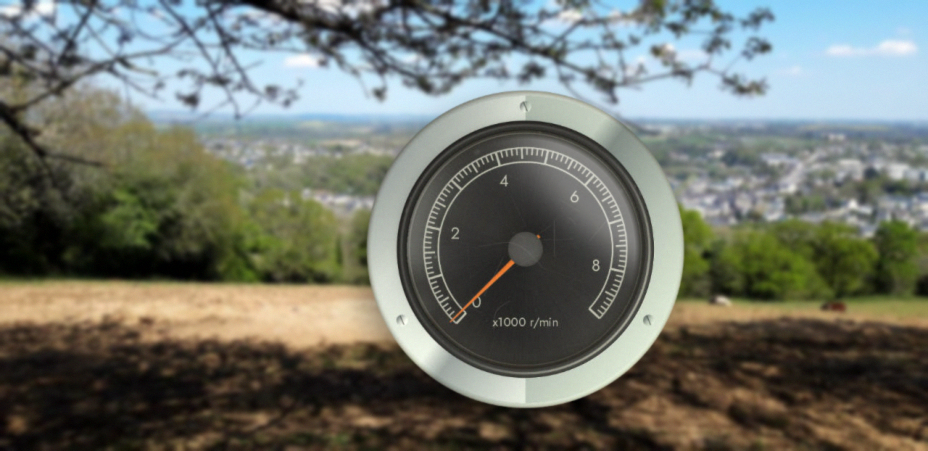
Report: 100; rpm
